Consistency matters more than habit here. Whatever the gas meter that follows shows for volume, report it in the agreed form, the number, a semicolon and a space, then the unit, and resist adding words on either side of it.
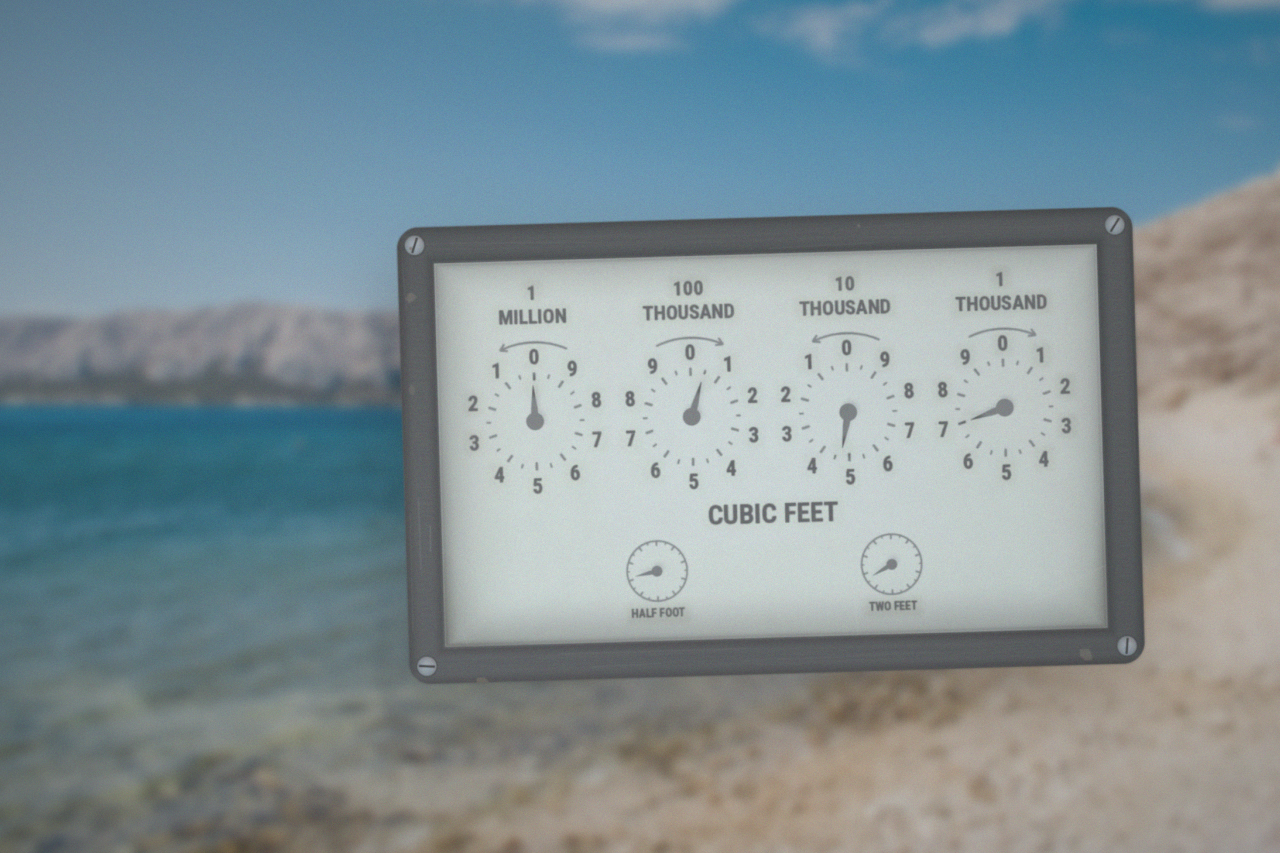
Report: 4700; ft³
